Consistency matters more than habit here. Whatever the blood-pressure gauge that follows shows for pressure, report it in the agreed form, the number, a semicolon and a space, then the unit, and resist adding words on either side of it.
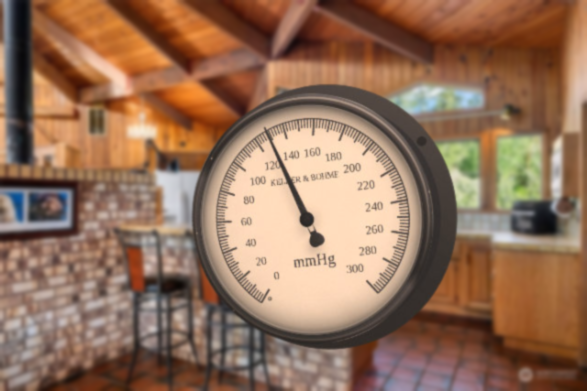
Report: 130; mmHg
